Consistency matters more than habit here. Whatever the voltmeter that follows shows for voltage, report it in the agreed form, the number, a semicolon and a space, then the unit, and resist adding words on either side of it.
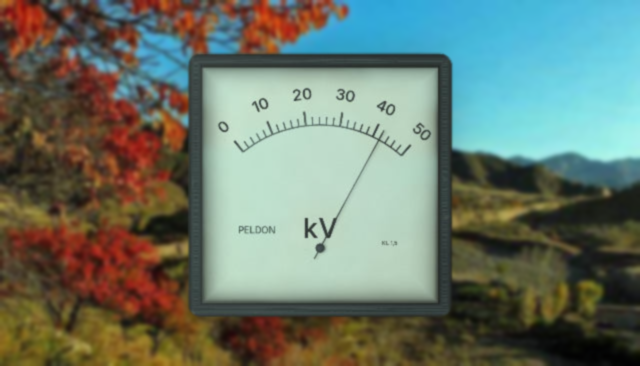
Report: 42; kV
